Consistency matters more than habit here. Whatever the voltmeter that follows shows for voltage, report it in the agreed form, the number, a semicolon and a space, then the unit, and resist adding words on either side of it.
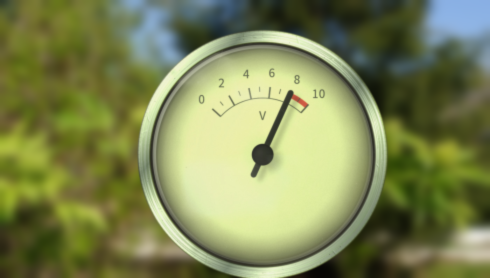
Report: 8; V
